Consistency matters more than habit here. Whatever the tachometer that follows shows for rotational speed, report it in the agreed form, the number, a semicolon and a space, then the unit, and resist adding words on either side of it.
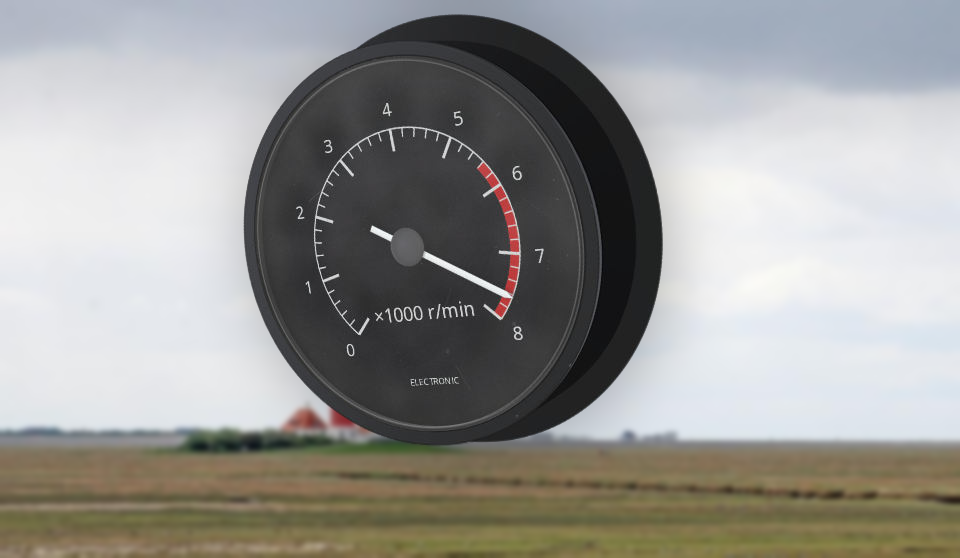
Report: 7600; rpm
